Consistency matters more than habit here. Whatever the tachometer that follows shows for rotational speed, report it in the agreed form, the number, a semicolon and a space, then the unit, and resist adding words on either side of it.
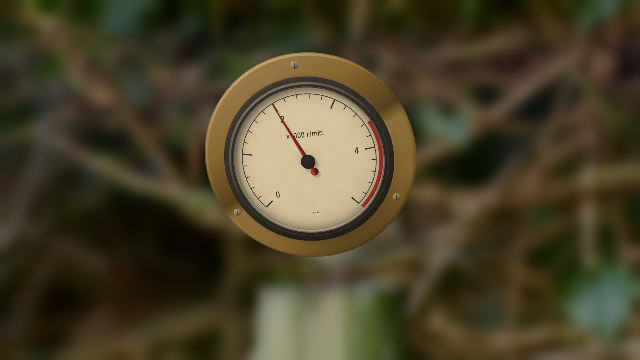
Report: 2000; rpm
